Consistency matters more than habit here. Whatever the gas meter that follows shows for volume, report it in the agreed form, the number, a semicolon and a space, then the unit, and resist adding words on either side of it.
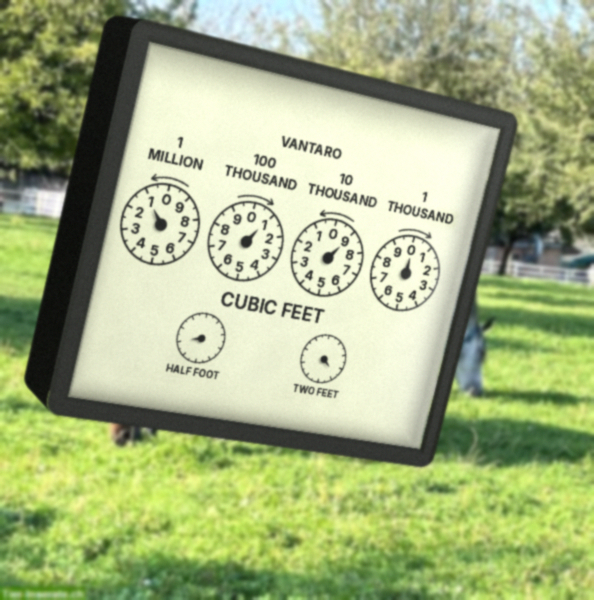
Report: 109000; ft³
